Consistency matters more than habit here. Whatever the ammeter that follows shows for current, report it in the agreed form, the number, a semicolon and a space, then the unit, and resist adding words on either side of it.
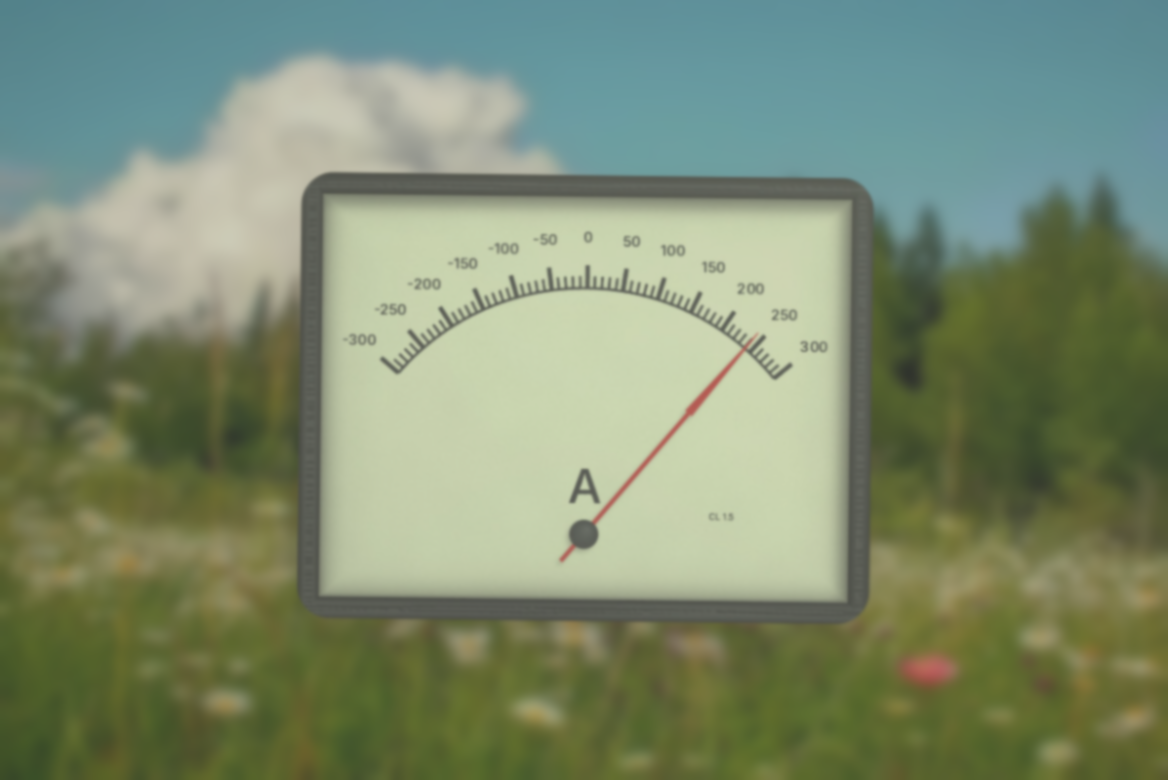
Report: 240; A
